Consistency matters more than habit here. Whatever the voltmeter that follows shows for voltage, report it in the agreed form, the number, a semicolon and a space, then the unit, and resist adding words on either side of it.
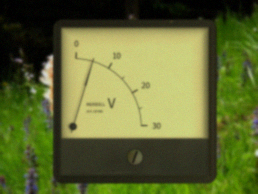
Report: 5; V
